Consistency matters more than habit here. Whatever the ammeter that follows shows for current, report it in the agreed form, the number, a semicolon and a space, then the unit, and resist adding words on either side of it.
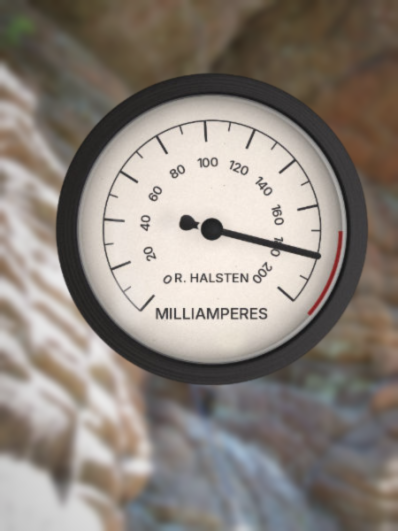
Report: 180; mA
